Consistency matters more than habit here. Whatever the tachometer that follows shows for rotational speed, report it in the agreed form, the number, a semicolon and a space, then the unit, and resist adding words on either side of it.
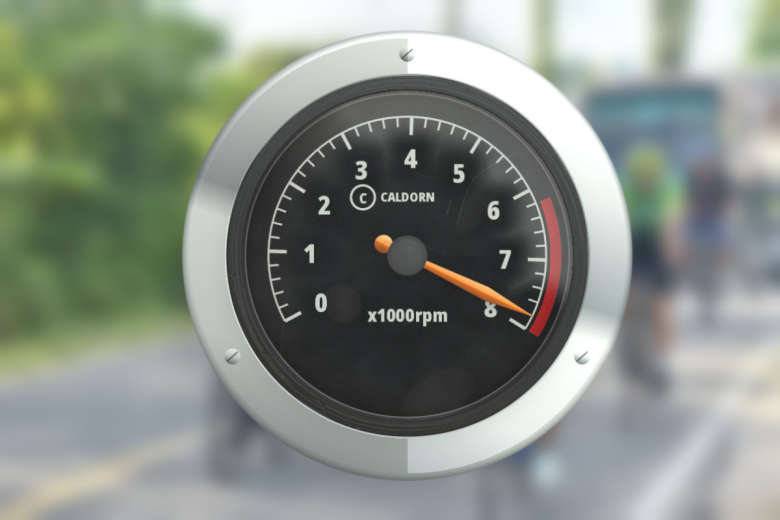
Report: 7800; rpm
